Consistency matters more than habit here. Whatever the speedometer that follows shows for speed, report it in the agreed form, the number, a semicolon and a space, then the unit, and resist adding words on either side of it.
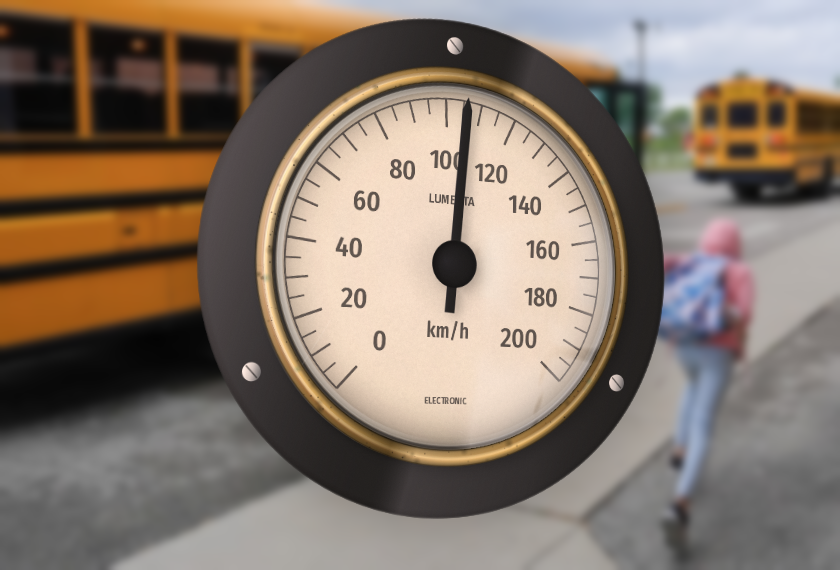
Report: 105; km/h
